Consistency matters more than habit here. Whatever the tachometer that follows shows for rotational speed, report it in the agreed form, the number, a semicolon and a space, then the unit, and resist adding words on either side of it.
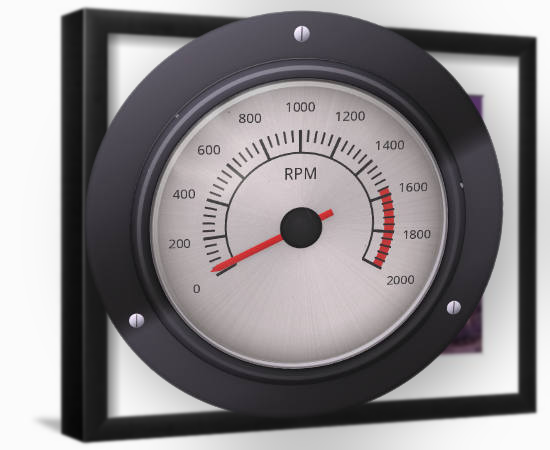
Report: 40; rpm
